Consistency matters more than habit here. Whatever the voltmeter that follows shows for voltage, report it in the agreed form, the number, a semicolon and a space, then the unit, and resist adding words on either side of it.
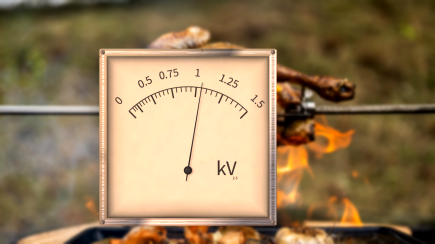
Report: 1.05; kV
